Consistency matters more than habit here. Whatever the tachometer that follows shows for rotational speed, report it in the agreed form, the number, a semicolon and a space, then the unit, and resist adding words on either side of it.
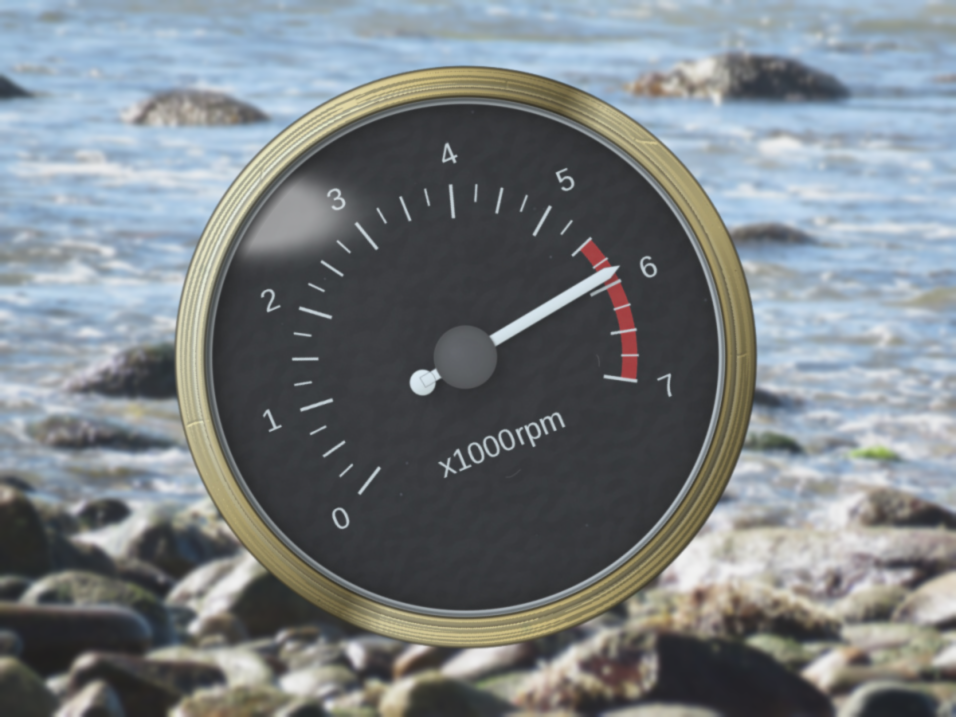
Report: 5875; rpm
